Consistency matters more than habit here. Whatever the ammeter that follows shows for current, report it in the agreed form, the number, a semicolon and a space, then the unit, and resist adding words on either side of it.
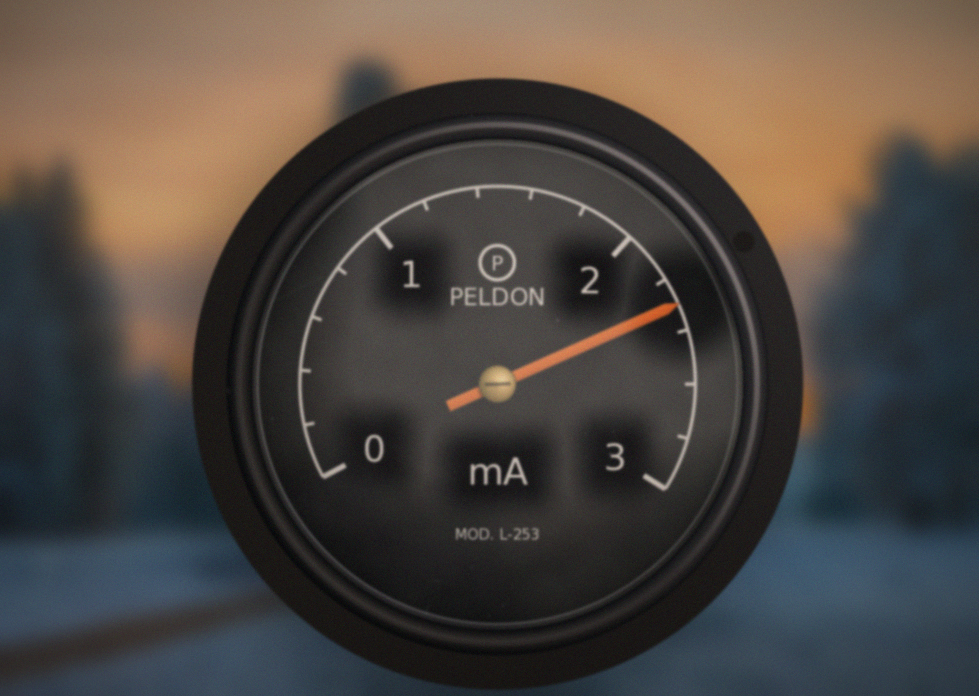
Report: 2.3; mA
